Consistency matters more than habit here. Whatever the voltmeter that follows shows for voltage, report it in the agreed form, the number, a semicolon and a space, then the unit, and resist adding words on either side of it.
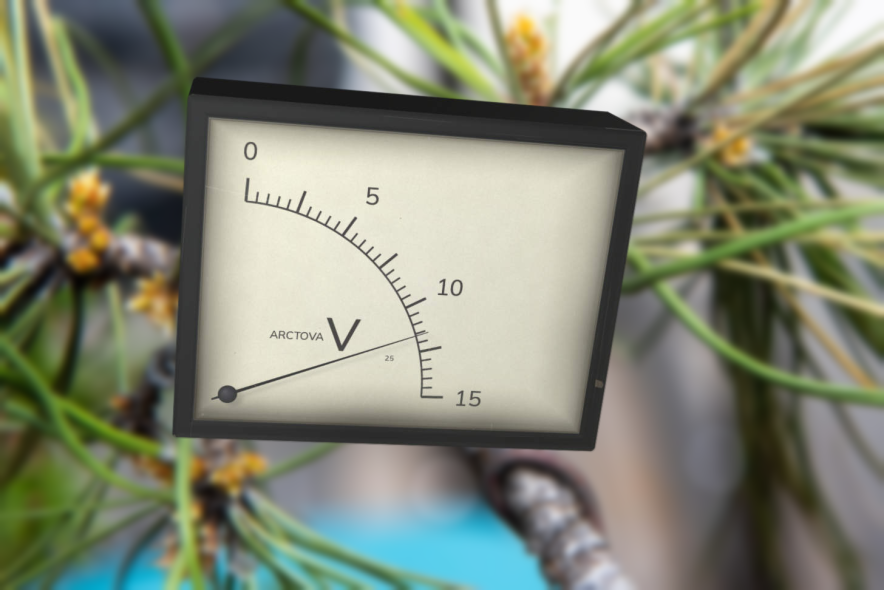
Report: 11.5; V
